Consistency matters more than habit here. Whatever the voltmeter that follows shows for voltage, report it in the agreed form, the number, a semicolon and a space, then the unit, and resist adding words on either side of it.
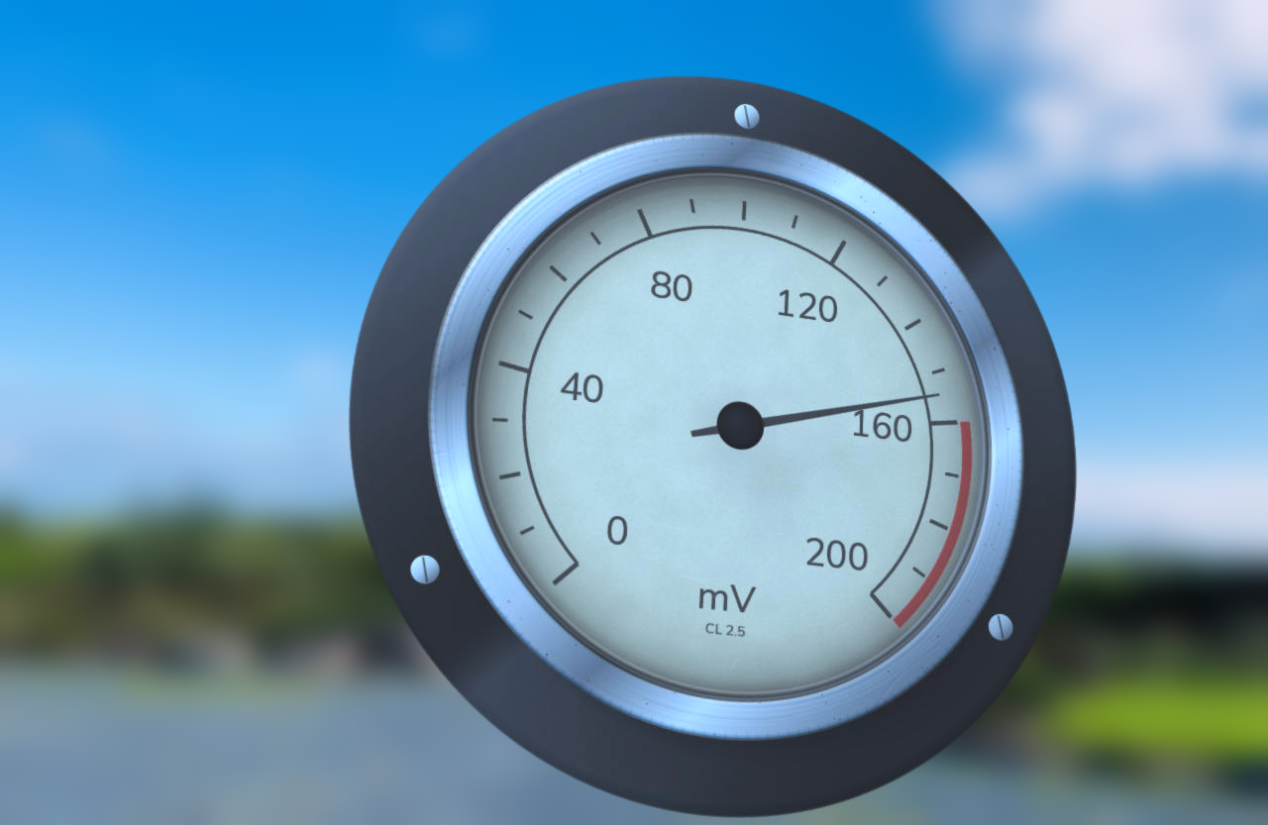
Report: 155; mV
